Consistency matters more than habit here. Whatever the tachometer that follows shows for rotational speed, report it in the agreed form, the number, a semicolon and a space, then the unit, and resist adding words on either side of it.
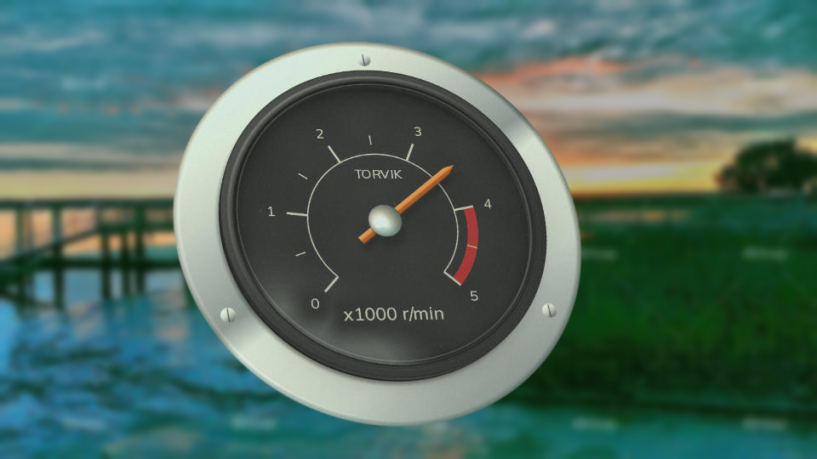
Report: 3500; rpm
